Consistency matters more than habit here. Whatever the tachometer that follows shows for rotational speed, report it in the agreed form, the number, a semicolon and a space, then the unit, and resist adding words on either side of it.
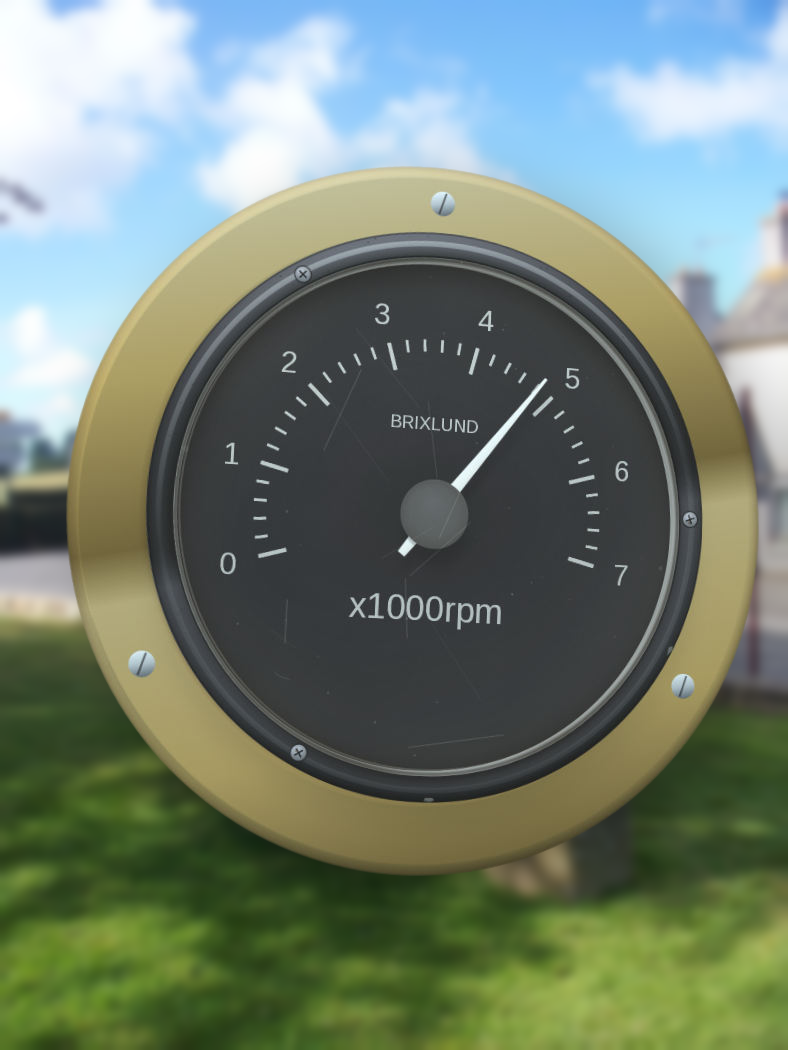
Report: 4800; rpm
